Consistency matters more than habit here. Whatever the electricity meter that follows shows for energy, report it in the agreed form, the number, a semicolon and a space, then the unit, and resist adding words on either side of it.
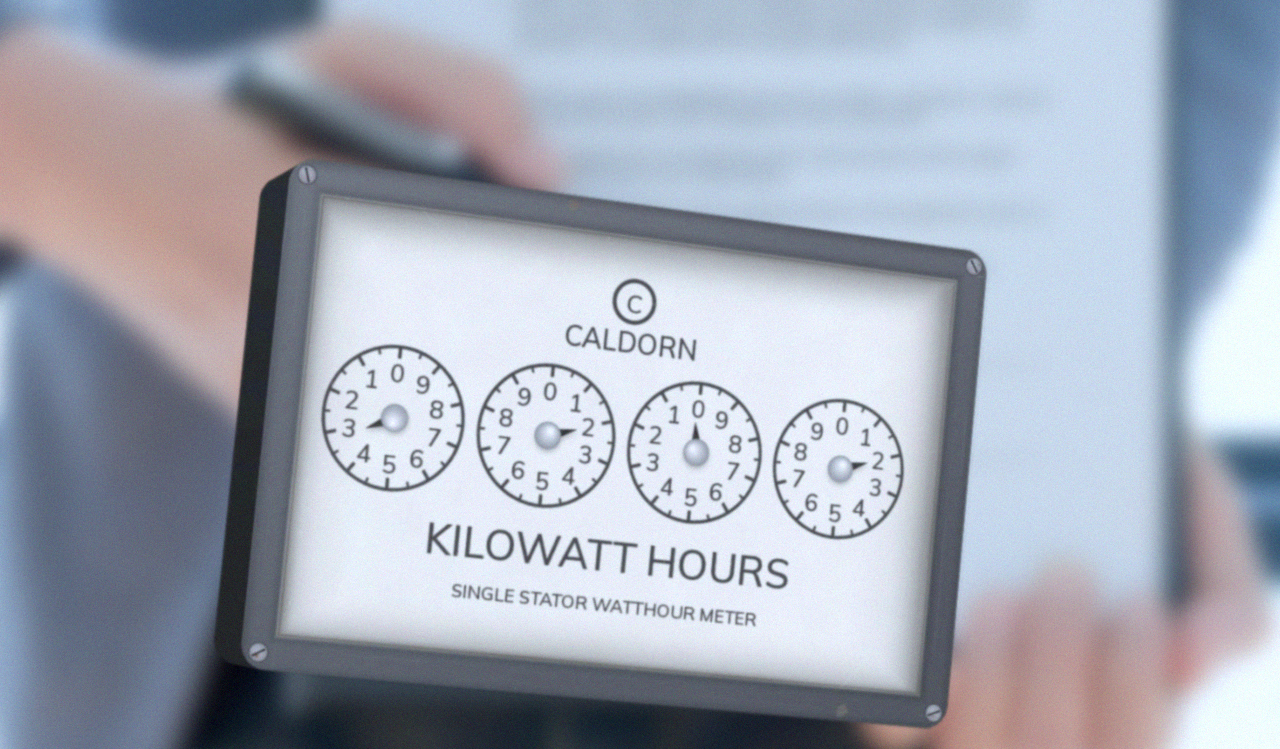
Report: 3202; kWh
